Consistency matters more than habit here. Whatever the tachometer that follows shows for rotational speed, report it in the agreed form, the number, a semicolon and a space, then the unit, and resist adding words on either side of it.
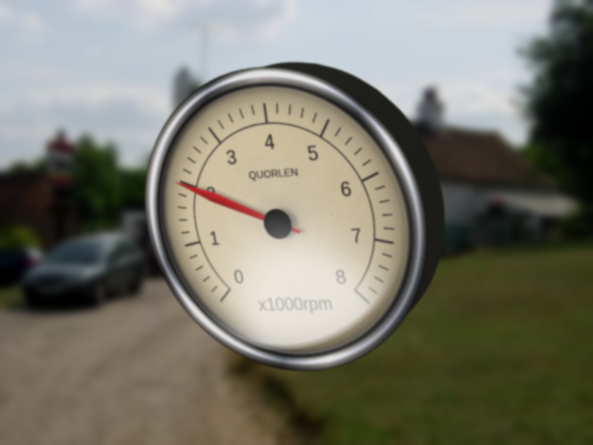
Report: 2000; rpm
